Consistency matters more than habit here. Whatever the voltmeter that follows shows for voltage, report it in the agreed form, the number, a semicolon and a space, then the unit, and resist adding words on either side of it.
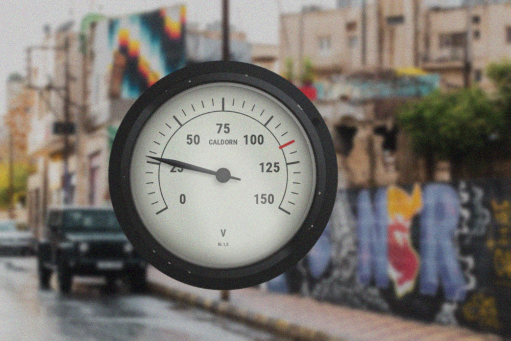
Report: 27.5; V
